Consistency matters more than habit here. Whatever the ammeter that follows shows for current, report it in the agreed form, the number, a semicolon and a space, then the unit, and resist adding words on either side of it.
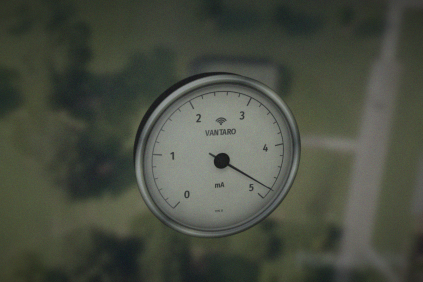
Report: 4.8; mA
